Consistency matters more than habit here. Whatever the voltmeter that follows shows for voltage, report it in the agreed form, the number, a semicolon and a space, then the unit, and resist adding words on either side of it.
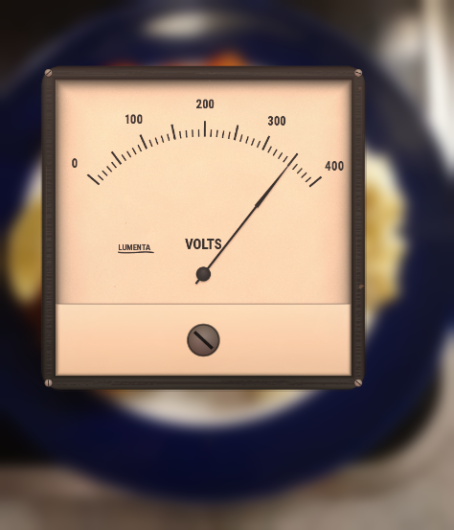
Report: 350; V
